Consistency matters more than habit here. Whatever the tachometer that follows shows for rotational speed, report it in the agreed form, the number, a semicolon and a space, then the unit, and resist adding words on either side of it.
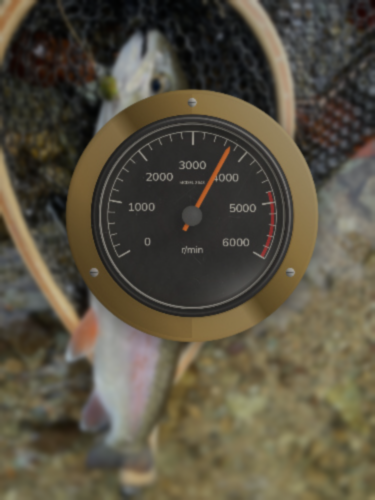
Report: 3700; rpm
